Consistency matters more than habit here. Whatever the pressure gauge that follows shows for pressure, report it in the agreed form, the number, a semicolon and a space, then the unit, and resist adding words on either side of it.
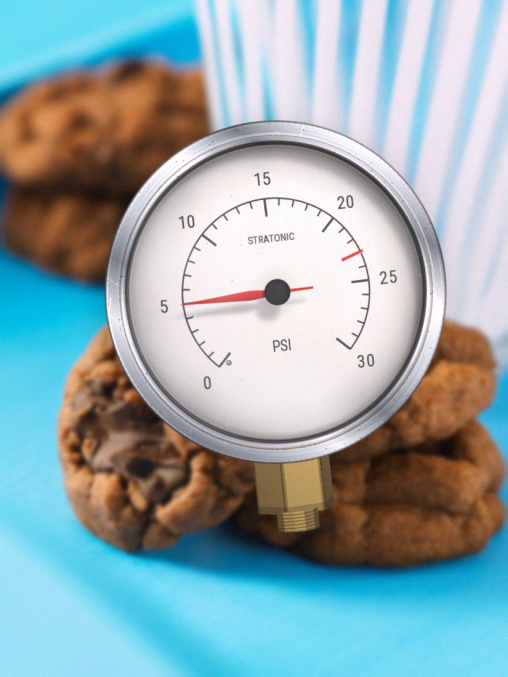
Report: 5; psi
